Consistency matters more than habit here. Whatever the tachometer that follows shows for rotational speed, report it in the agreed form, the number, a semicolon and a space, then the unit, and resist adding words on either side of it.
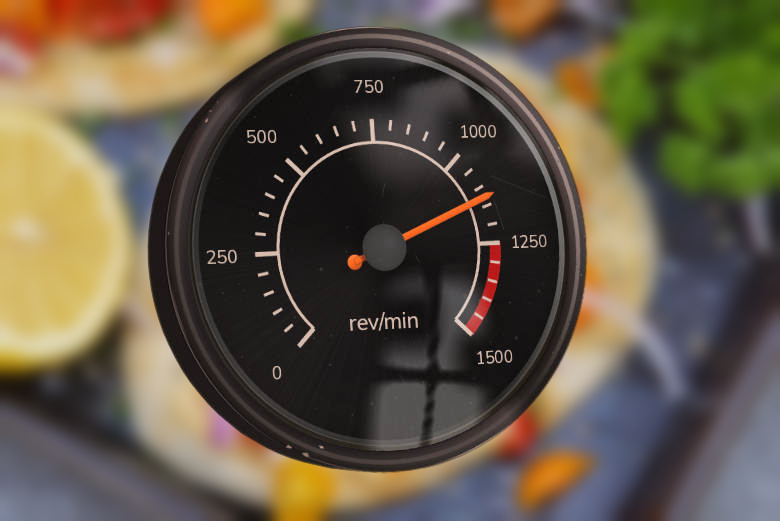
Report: 1125; rpm
